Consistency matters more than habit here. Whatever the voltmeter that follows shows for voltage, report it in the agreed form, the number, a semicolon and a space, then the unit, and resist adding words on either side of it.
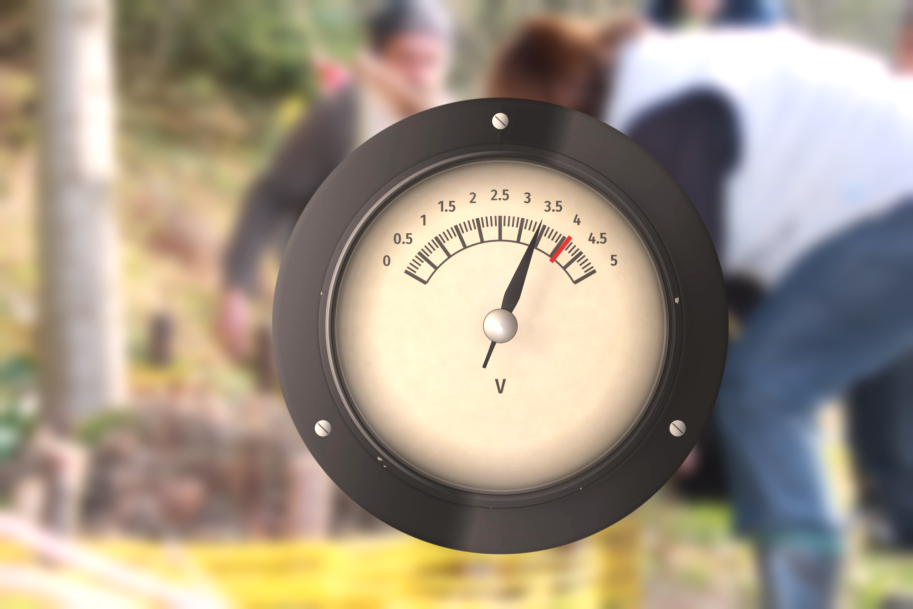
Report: 3.4; V
